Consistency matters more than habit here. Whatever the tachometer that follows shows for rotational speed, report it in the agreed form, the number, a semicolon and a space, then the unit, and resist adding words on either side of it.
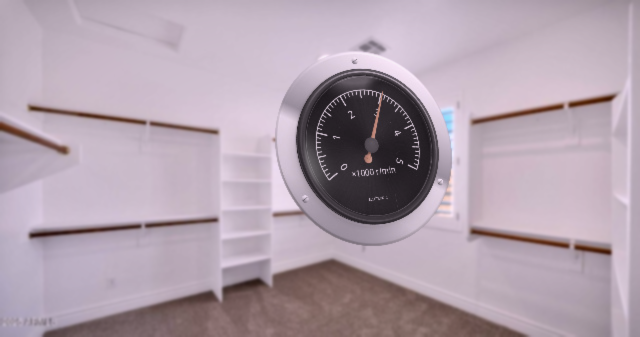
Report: 3000; rpm
